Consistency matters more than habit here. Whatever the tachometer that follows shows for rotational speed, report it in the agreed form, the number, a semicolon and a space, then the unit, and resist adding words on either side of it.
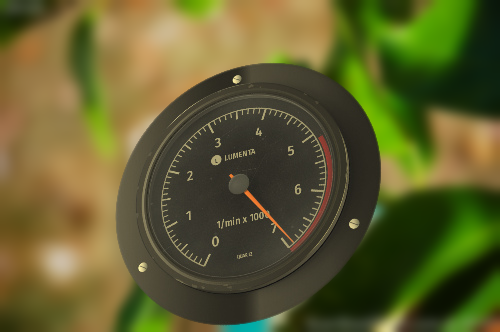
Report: 6900; rpm
